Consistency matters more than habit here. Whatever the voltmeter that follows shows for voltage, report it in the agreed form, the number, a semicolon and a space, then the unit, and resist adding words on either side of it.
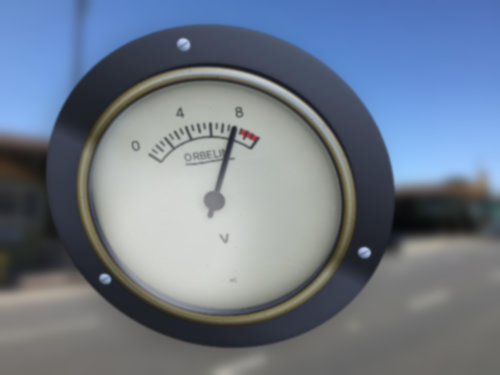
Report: 8; V
